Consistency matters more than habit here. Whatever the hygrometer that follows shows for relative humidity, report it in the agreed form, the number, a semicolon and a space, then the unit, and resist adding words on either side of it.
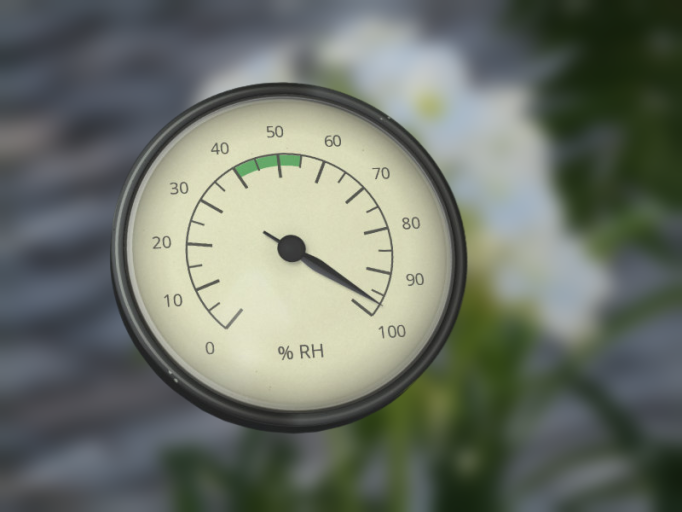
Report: 97.5; %
